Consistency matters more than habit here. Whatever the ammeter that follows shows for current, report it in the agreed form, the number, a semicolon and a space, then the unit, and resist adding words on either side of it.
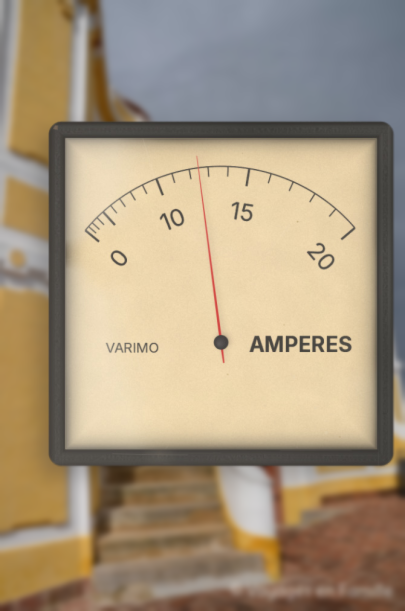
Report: 12.5; A
